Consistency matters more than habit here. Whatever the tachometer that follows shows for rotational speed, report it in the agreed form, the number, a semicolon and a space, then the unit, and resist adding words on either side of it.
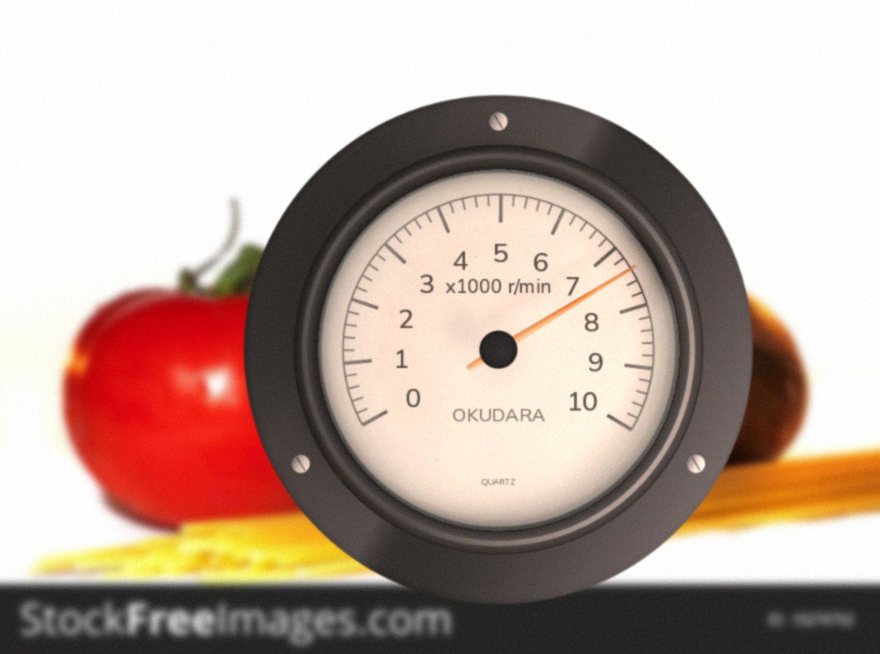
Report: 7400; rpm
